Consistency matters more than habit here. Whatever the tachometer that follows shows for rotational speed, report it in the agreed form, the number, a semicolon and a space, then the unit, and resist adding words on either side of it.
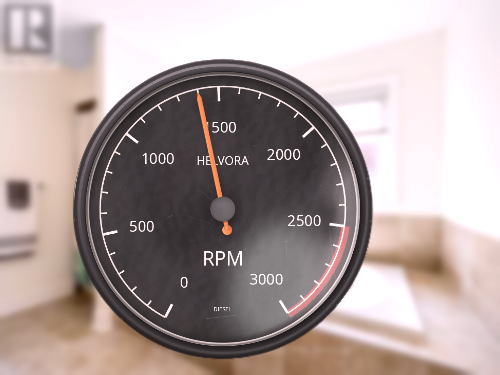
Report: 1400; rpm
